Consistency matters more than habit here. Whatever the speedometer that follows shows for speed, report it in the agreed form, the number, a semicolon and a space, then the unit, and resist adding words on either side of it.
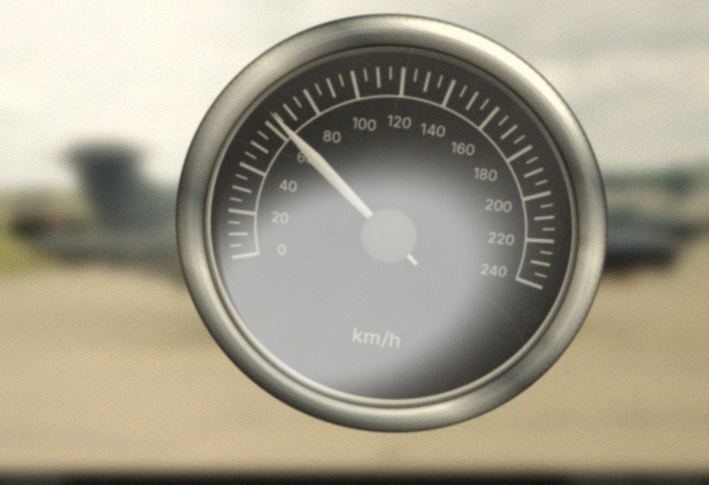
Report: 65; km/h
